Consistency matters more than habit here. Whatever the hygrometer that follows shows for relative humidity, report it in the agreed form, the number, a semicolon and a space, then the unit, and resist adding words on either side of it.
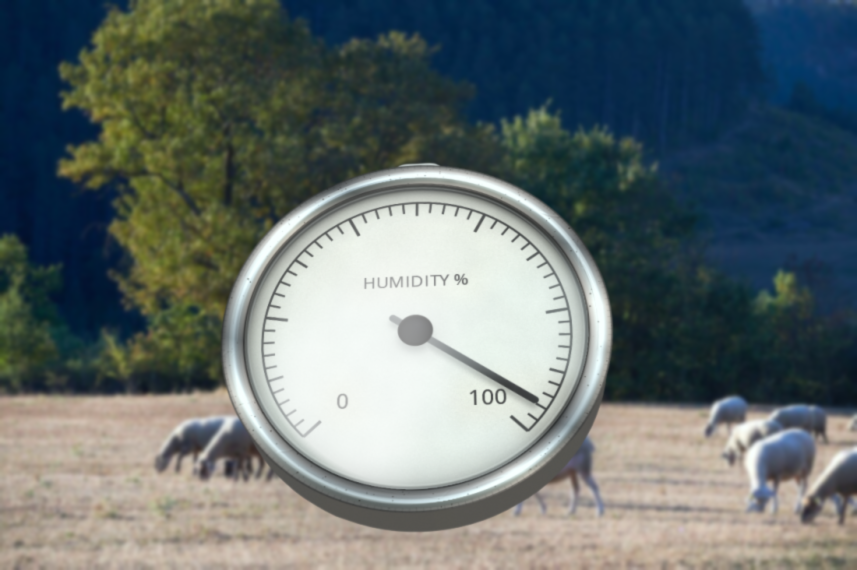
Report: 96; %
